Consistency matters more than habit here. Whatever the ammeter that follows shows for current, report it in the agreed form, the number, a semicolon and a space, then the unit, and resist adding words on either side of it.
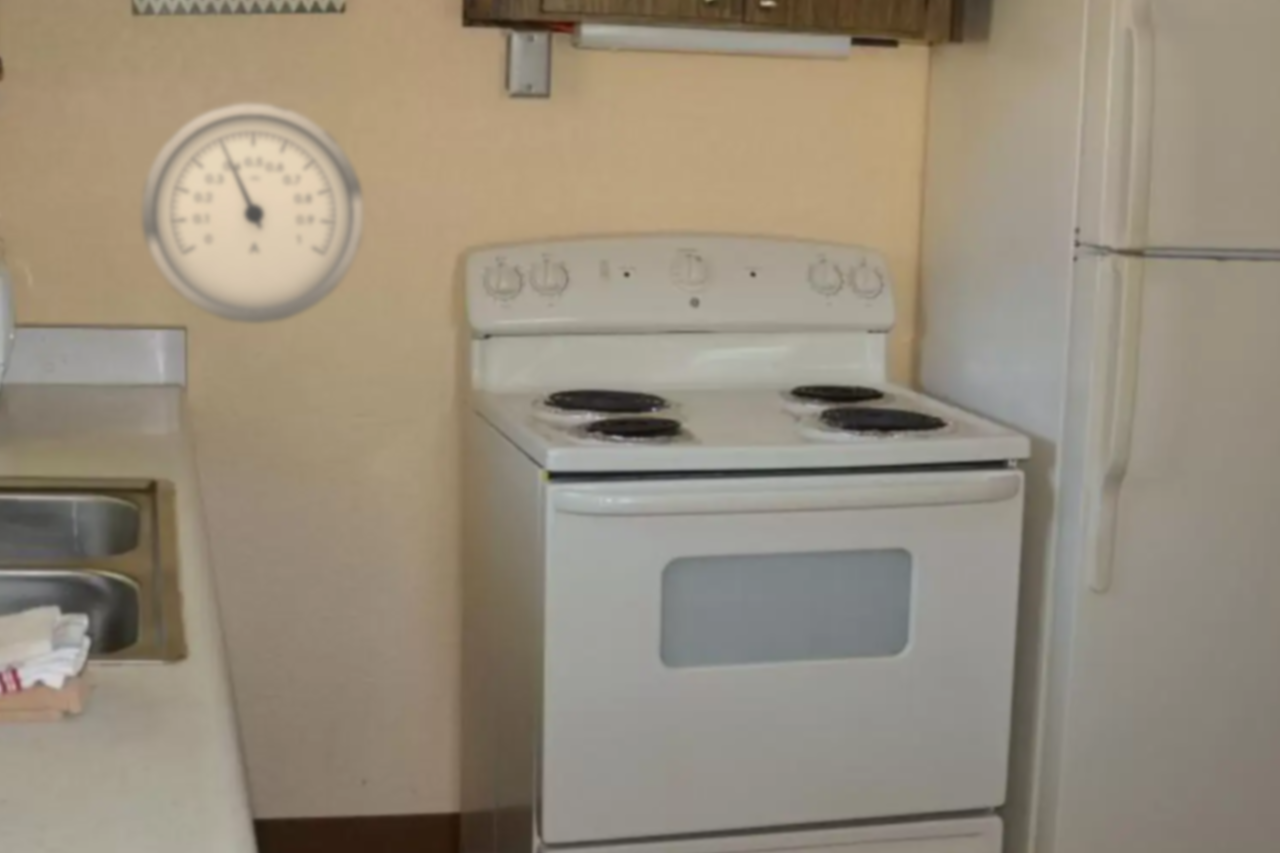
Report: 0.4; A
